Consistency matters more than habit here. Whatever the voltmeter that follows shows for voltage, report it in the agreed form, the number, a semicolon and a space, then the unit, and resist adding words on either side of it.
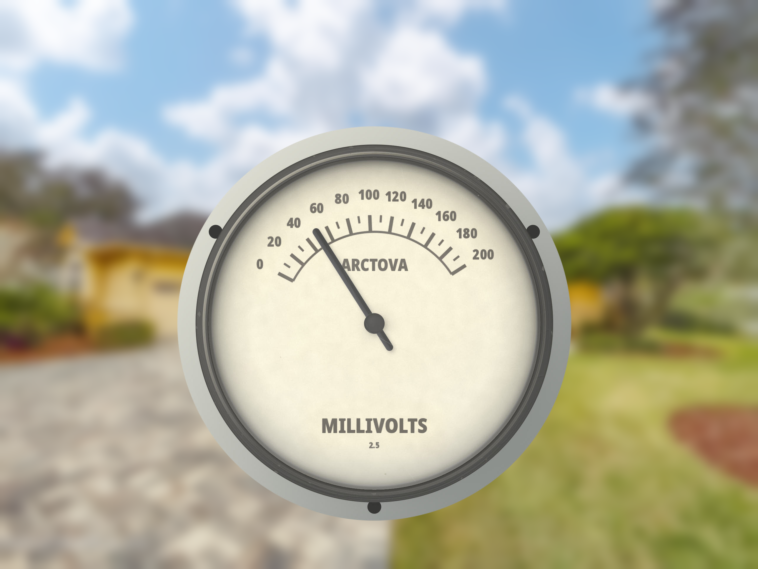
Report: 50; mV
